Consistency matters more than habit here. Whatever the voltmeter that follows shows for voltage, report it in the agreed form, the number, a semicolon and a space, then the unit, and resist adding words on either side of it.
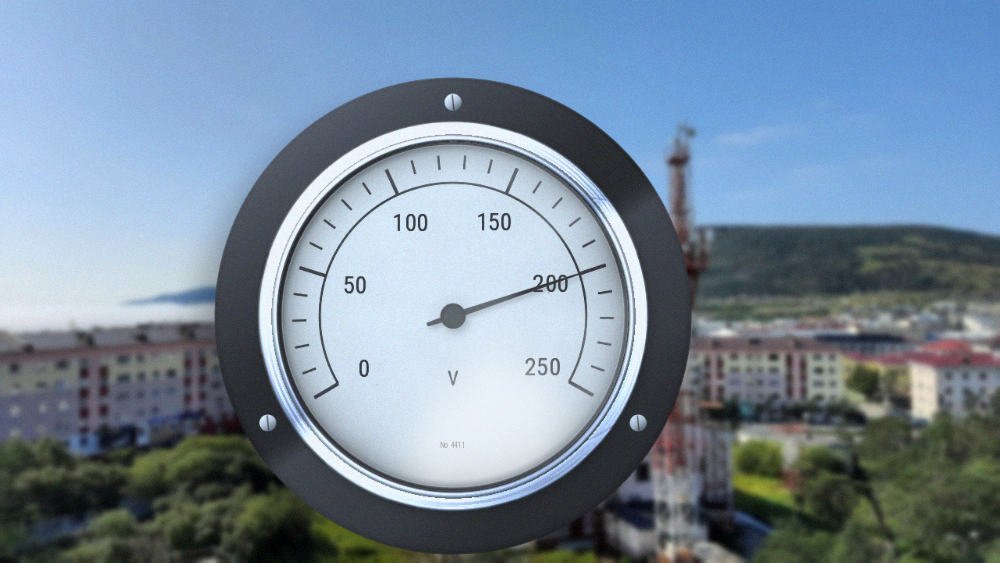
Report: 200; V
